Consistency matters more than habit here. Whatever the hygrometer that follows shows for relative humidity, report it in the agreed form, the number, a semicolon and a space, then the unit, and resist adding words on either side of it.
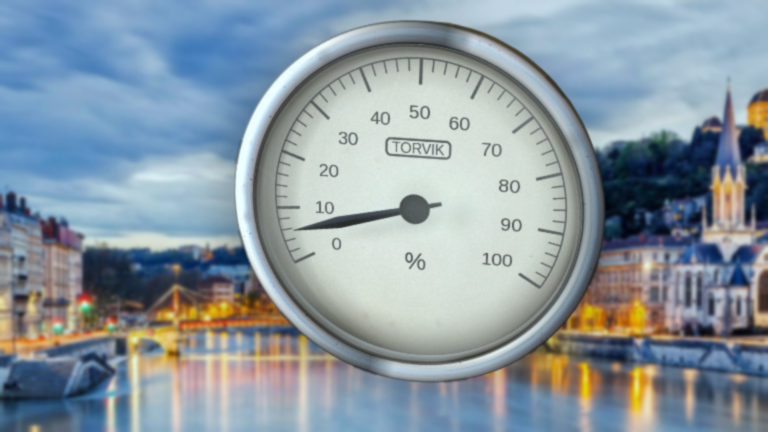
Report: 6; %
